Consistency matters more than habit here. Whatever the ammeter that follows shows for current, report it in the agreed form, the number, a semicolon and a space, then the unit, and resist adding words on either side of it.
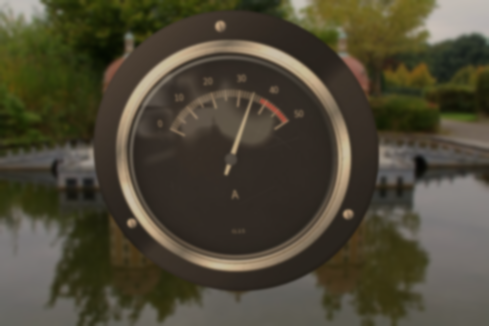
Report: 35; A
